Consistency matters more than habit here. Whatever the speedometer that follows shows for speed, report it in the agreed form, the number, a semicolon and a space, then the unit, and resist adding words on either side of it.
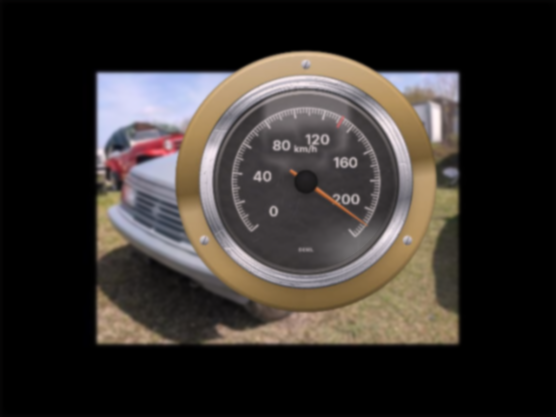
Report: 210; km/h
